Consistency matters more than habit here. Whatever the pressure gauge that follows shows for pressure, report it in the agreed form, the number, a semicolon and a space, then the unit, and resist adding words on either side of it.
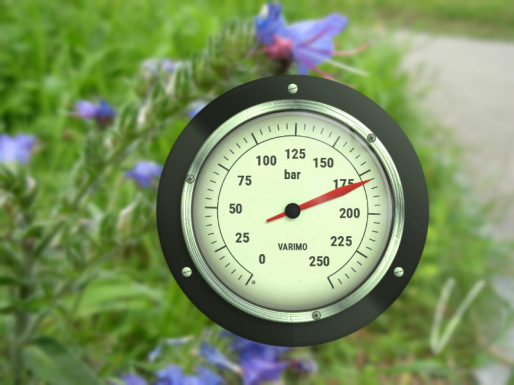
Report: 180; bar
